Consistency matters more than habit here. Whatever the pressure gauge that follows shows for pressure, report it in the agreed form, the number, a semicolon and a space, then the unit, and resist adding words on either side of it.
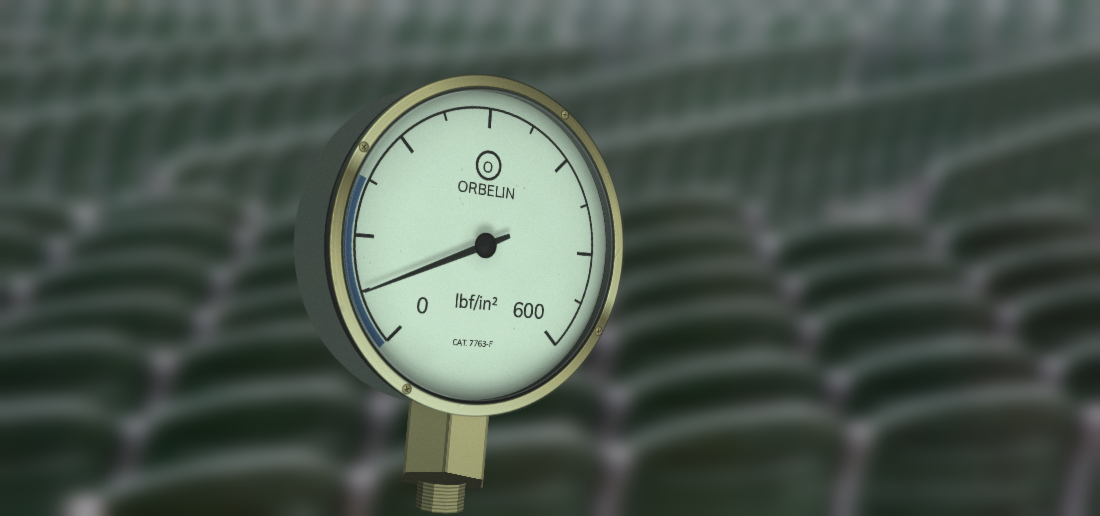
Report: 50; psi
